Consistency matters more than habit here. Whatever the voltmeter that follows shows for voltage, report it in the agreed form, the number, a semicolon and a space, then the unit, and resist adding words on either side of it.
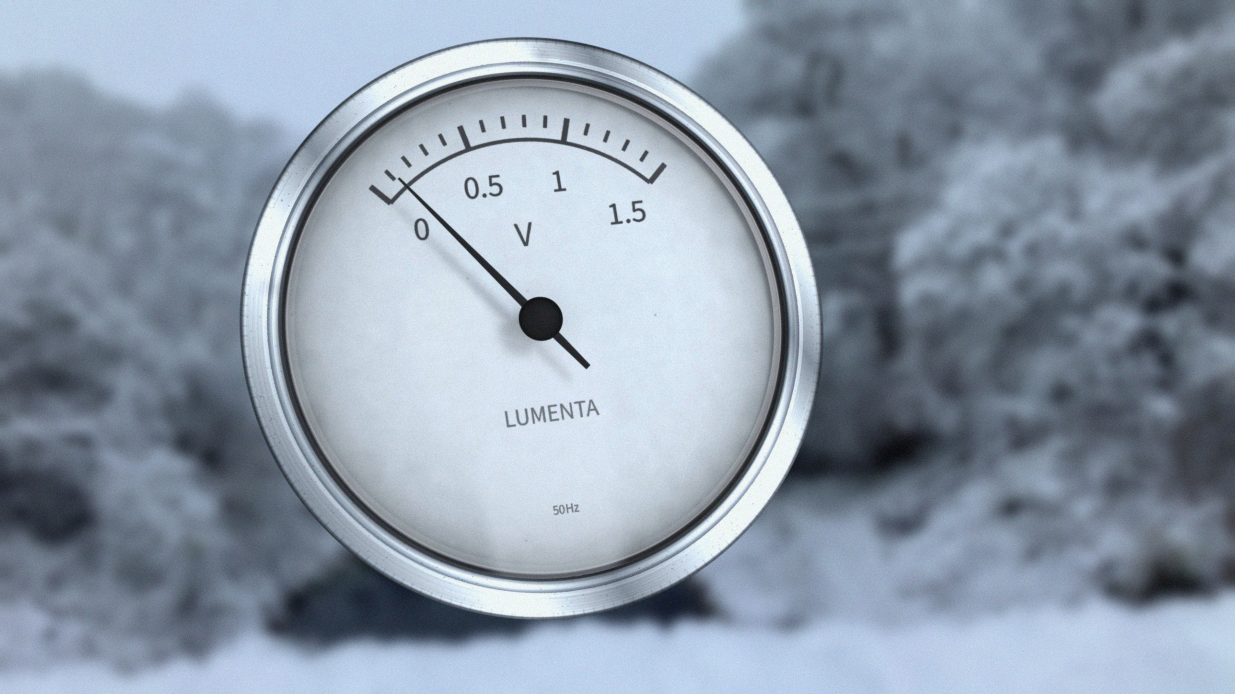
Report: 0.1; V
